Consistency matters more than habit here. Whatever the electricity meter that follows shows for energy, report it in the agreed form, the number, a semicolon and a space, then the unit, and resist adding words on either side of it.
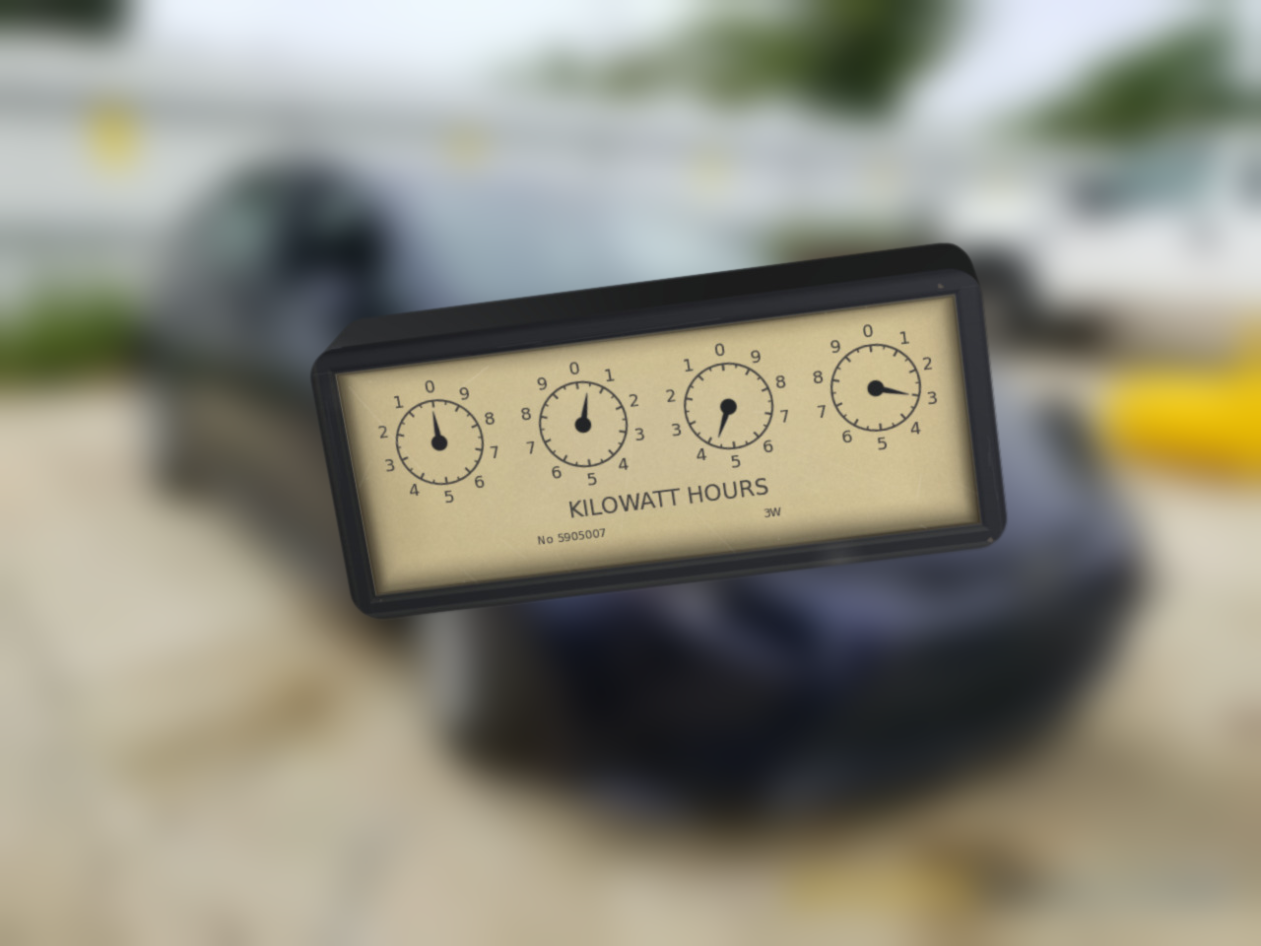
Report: 43; kWh
